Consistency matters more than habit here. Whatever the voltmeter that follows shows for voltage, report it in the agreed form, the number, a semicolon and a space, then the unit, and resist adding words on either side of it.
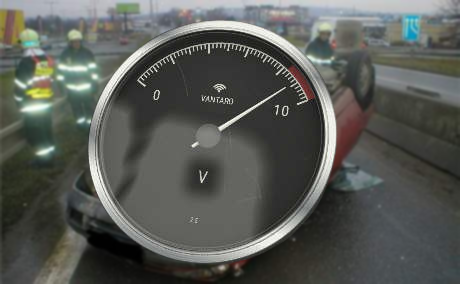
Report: 9; V
